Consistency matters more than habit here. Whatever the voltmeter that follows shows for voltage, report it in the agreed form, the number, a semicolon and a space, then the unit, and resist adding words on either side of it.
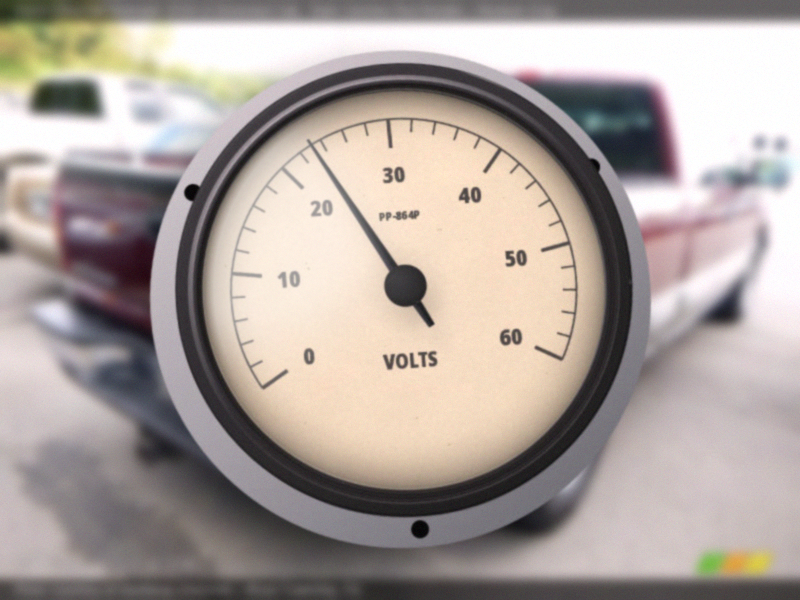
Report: 23; V
